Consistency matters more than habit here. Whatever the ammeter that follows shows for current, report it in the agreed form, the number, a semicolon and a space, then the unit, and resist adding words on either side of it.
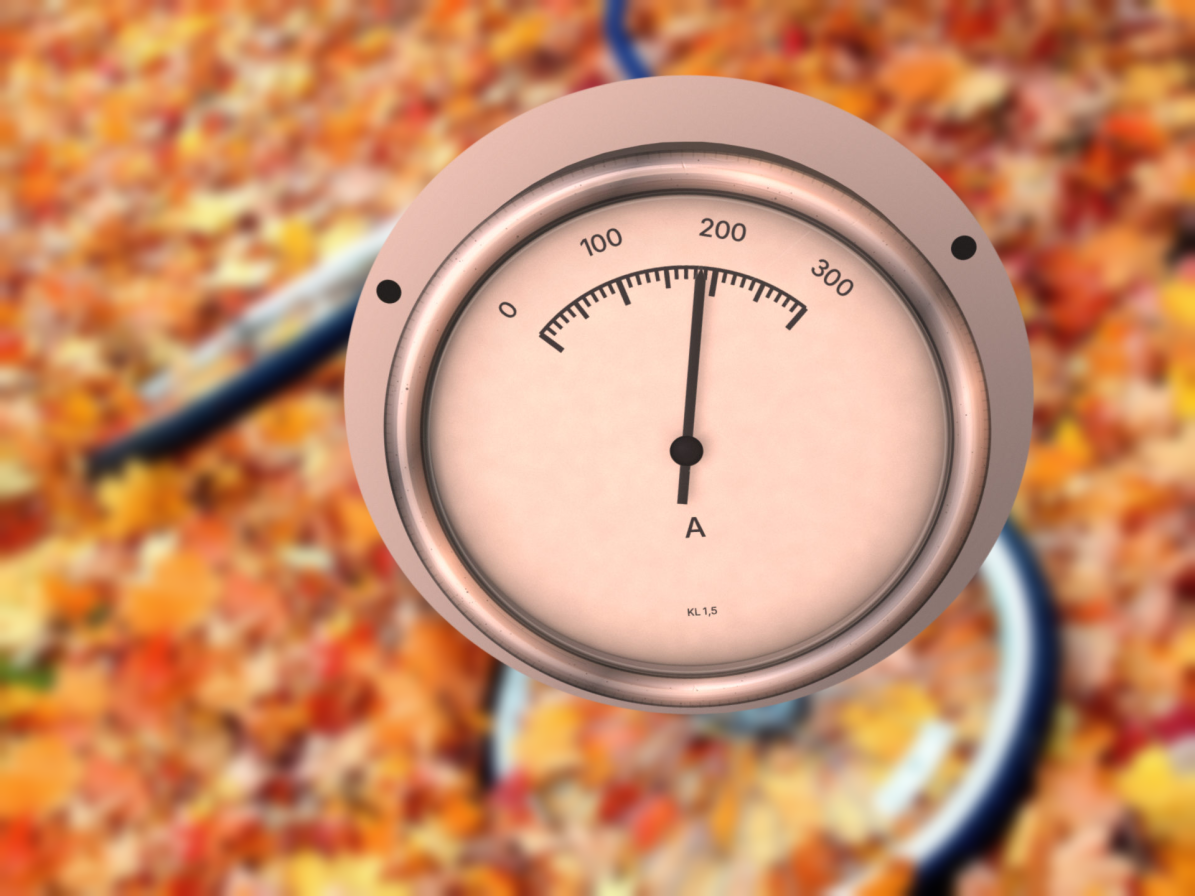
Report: 185; A
